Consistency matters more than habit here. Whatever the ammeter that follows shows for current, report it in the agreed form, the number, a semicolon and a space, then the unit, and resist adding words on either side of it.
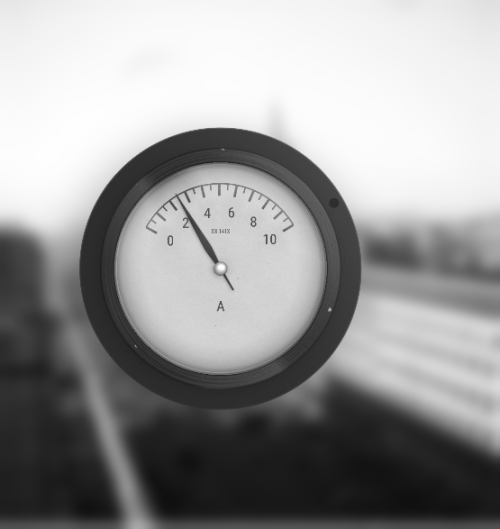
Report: 2.5; A
